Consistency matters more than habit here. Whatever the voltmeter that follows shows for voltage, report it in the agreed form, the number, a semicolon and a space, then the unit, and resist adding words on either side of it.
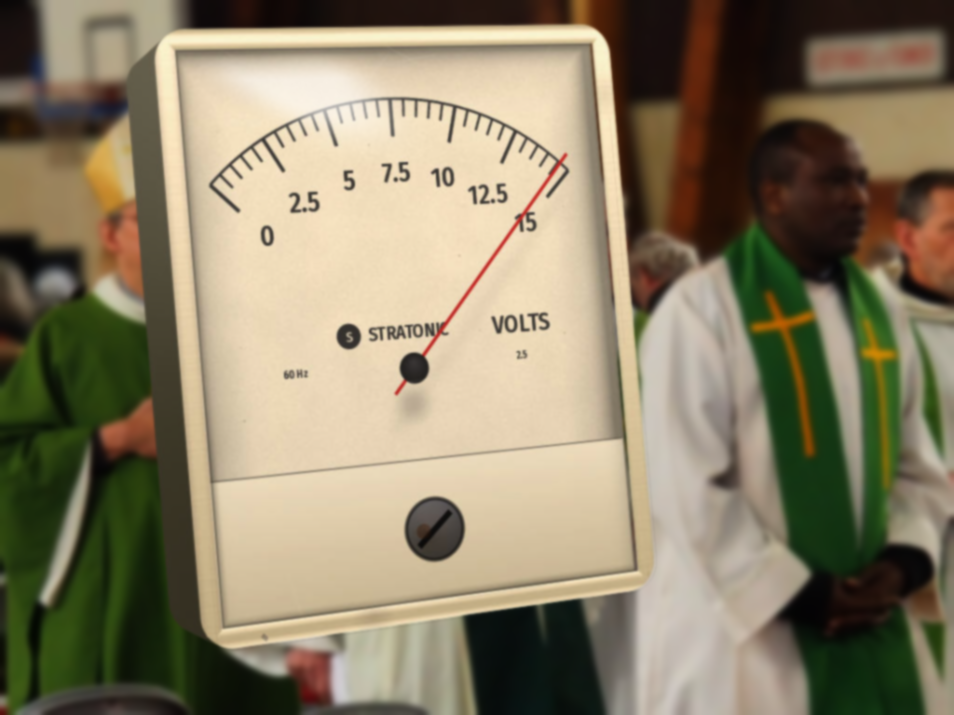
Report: 14.5; V
